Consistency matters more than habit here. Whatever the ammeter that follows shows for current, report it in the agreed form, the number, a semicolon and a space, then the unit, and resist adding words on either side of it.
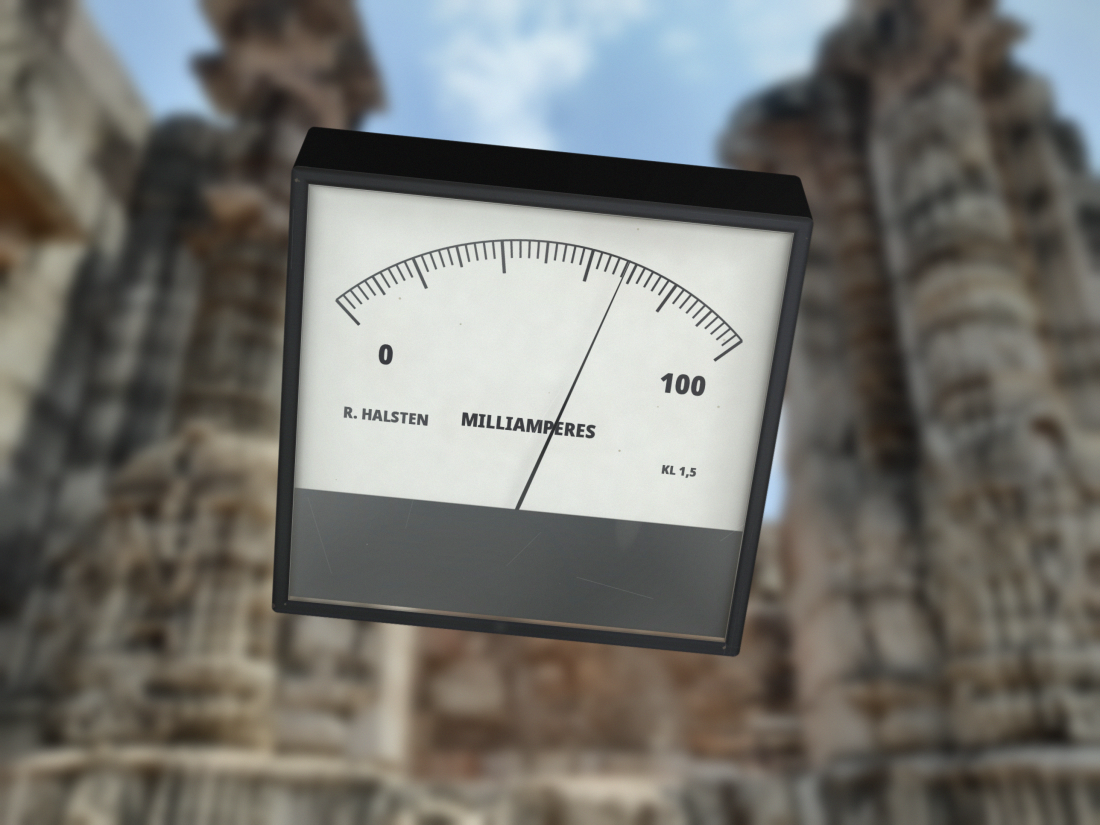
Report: 68; mA
